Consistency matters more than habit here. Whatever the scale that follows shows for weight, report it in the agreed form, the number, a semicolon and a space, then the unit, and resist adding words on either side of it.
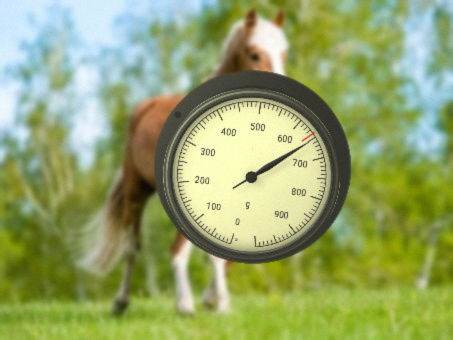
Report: 650; g
